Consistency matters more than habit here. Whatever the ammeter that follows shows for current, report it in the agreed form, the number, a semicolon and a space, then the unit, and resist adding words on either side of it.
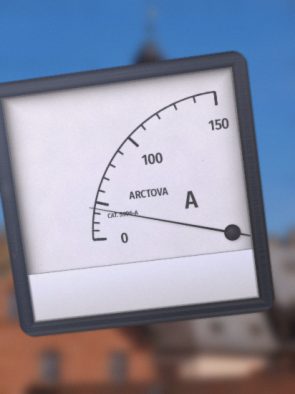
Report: 45; A
